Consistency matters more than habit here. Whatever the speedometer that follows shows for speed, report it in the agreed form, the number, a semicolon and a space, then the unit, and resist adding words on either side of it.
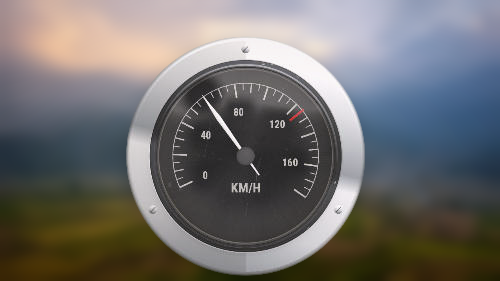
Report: 60; km/h
